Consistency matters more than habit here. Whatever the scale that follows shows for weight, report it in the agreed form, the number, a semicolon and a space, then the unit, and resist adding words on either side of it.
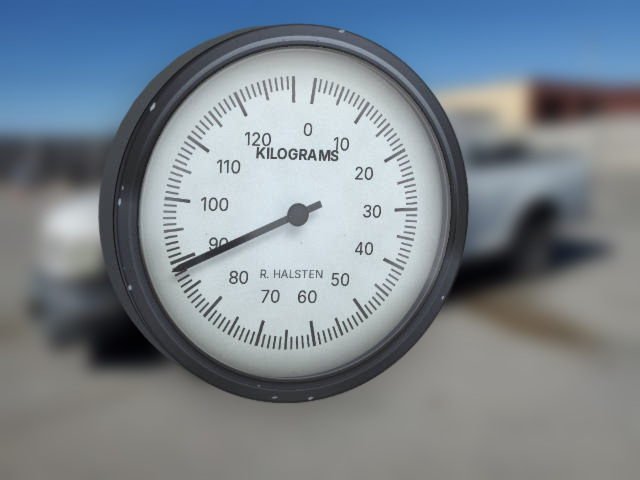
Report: 89; kg
